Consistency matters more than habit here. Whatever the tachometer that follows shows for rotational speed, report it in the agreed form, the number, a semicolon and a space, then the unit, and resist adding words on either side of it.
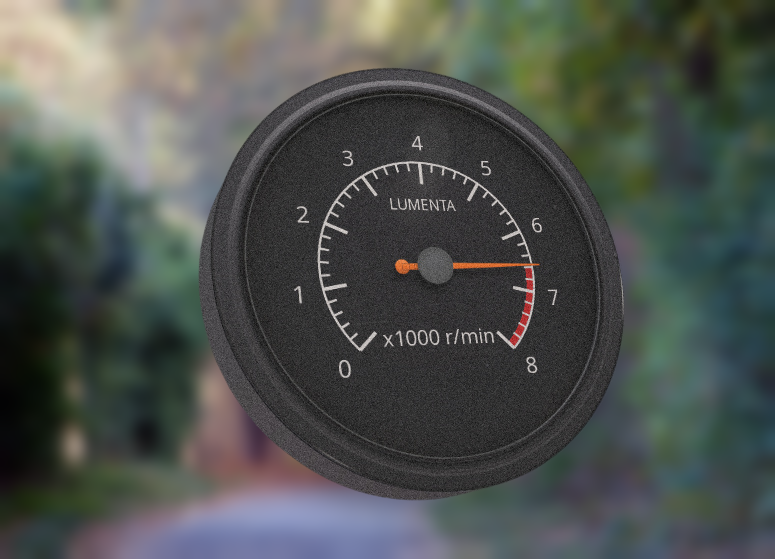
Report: 6600; rpm
